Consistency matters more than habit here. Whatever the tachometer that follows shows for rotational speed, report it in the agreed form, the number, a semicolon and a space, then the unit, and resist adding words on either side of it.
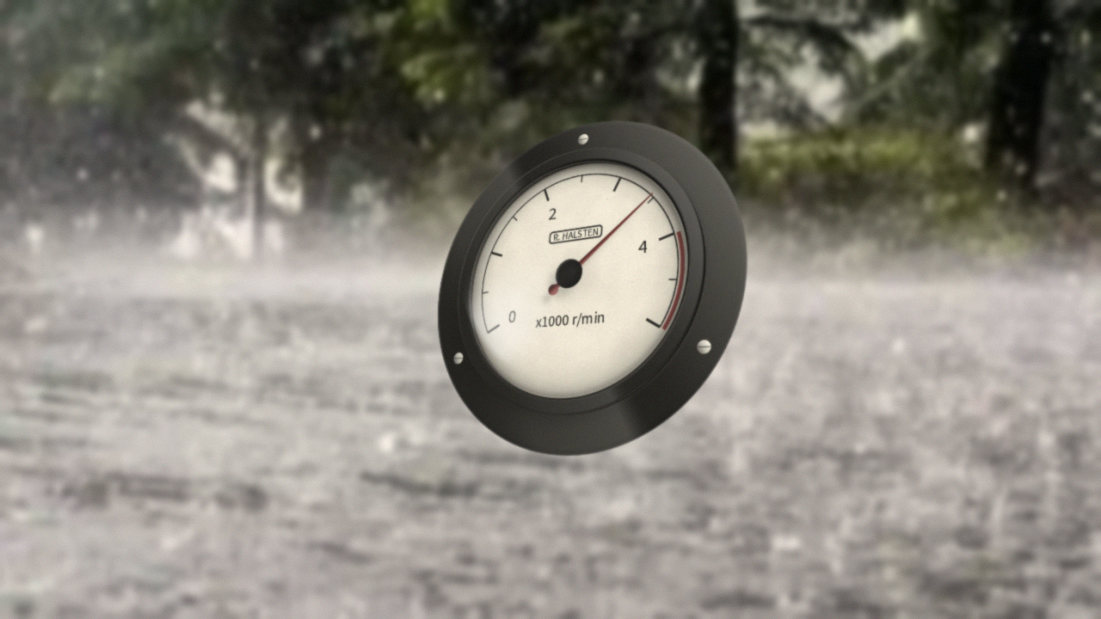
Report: 3500; rpm
